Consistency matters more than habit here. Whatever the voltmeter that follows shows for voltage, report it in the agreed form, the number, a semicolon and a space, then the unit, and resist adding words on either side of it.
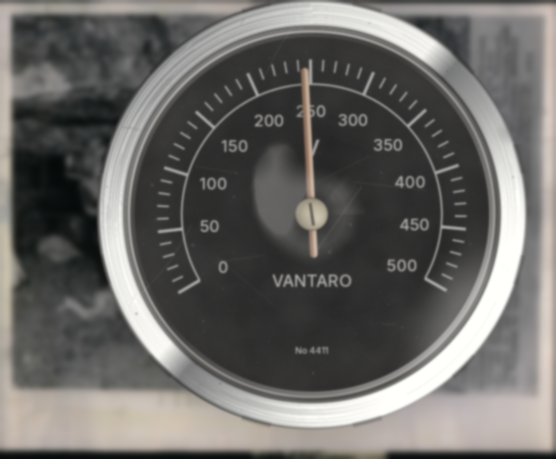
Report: 245; V
